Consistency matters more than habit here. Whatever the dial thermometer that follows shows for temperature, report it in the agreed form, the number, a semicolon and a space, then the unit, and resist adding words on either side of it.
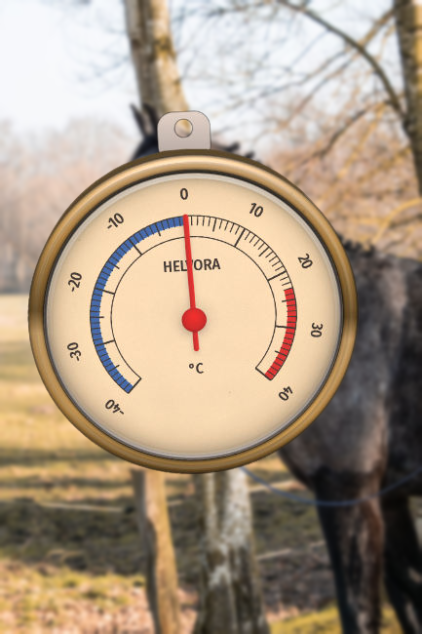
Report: 0; °C
